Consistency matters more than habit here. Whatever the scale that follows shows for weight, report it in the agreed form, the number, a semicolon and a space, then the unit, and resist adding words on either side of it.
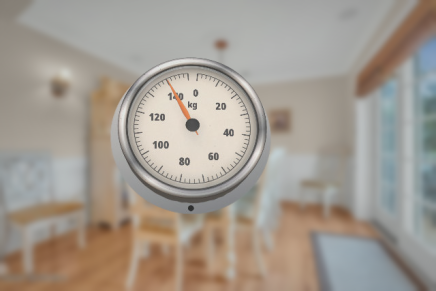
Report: 140; kg
